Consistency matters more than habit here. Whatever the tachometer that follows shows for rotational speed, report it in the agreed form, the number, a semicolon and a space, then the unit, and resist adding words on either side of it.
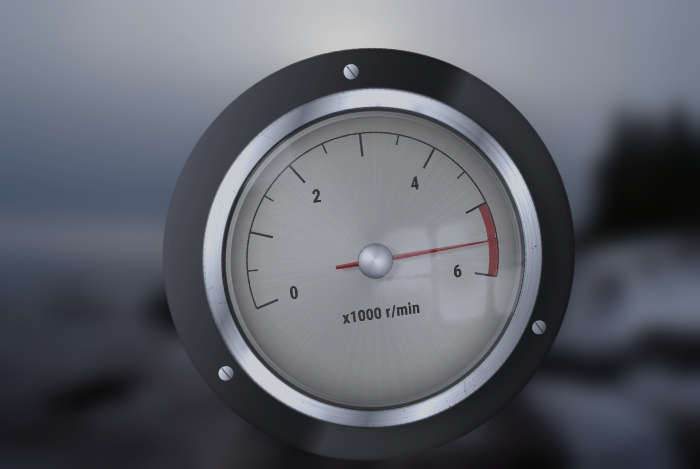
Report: 5500; rpm
